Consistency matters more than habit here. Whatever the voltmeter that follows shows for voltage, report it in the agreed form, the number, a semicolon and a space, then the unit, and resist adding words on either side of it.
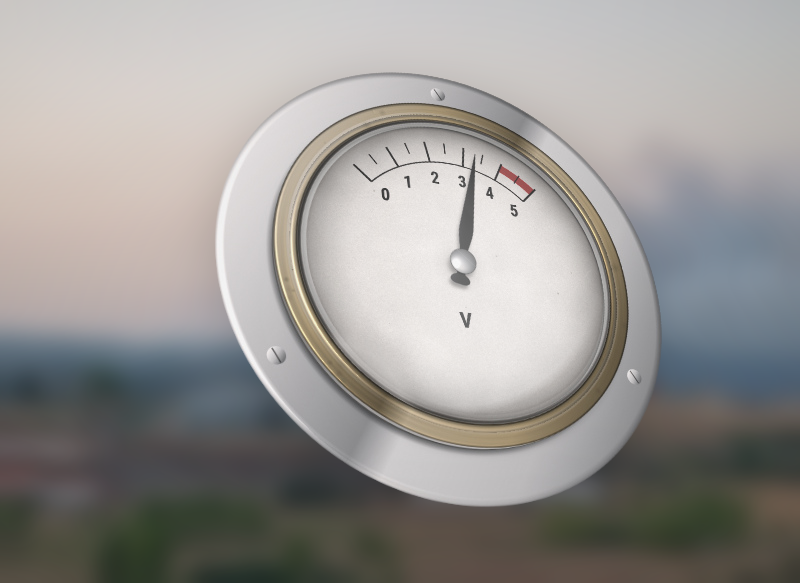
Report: 3.25; V
